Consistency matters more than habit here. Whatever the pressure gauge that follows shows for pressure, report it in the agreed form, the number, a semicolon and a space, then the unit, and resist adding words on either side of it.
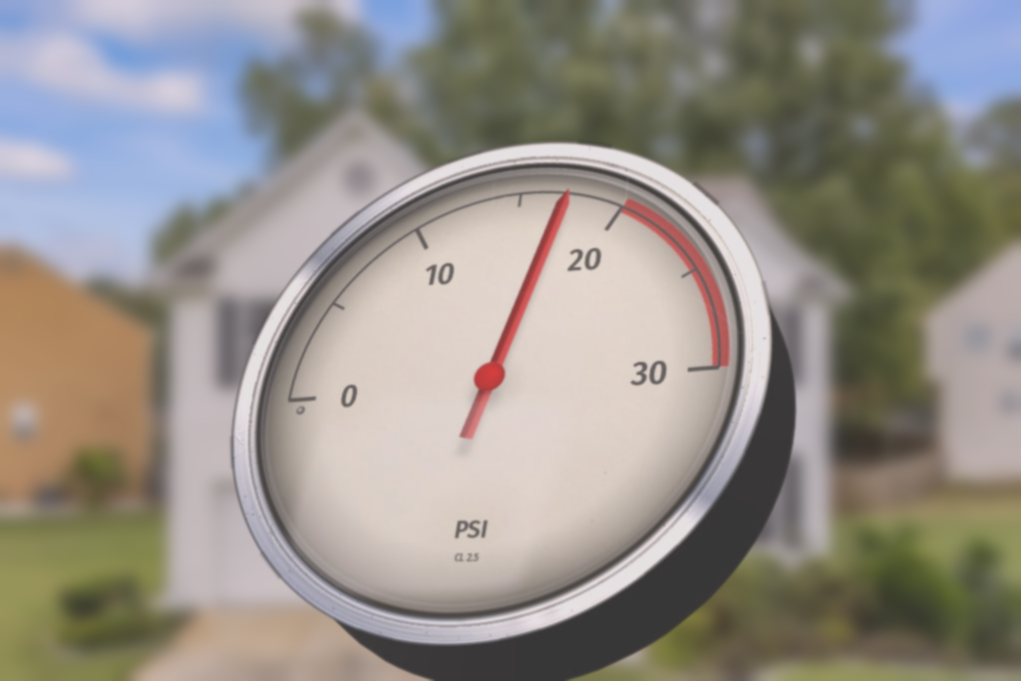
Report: 17.5; psi
